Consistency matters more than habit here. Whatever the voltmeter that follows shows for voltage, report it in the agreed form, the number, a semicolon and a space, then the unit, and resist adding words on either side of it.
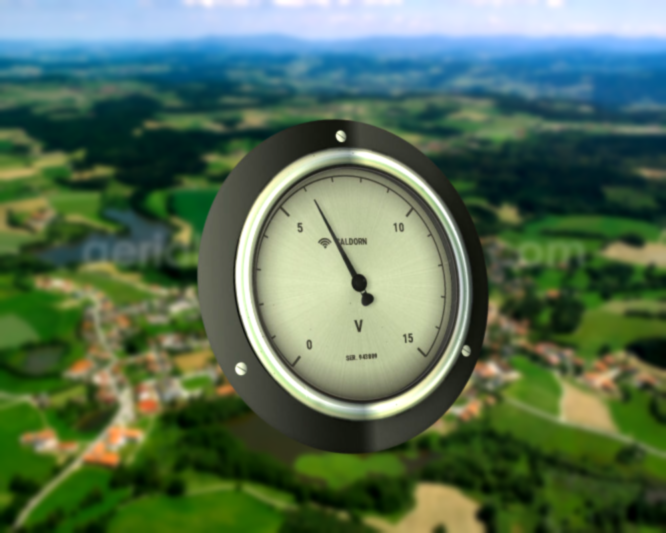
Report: 6; V
